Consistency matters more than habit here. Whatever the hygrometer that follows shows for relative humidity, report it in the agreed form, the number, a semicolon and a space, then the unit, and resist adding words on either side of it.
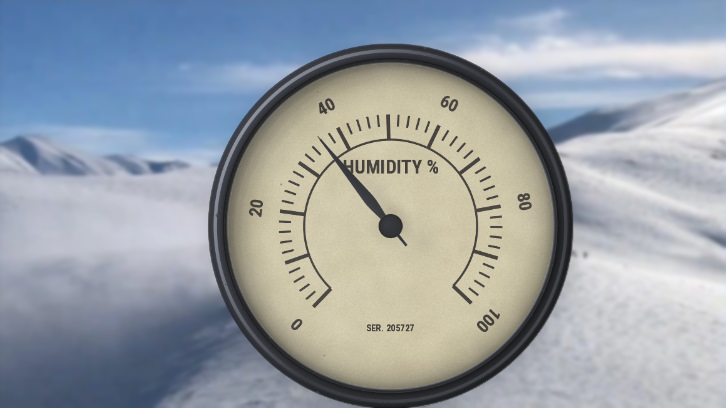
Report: 36; %
